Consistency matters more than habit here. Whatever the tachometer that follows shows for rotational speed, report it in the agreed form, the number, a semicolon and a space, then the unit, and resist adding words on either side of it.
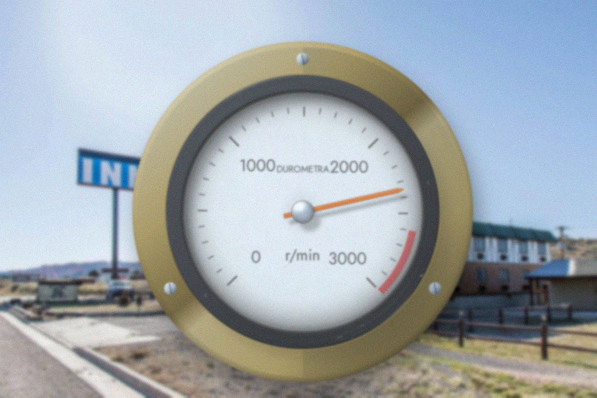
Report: 2350; rpm
